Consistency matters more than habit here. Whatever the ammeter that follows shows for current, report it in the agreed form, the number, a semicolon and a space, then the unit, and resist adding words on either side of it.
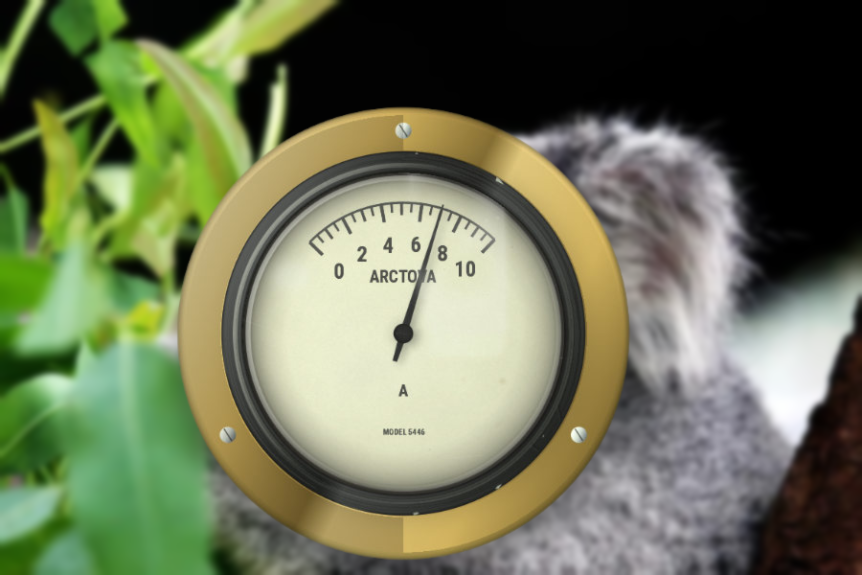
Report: 7; A
